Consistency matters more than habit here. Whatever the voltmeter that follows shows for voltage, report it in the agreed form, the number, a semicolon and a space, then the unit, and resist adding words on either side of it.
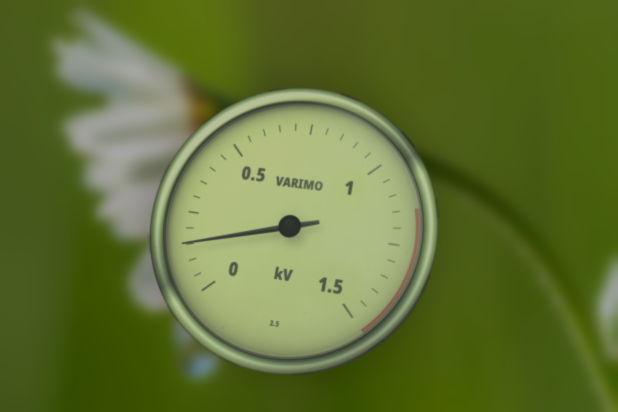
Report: 0.15; kV
